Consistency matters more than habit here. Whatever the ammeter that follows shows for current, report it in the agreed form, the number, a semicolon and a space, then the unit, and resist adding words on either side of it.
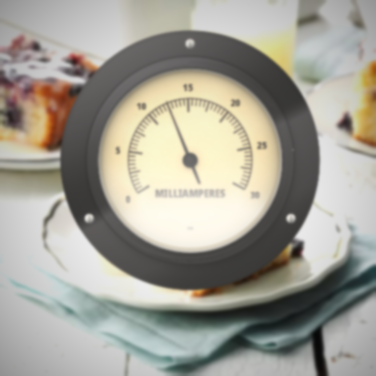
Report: 12.5; mA
